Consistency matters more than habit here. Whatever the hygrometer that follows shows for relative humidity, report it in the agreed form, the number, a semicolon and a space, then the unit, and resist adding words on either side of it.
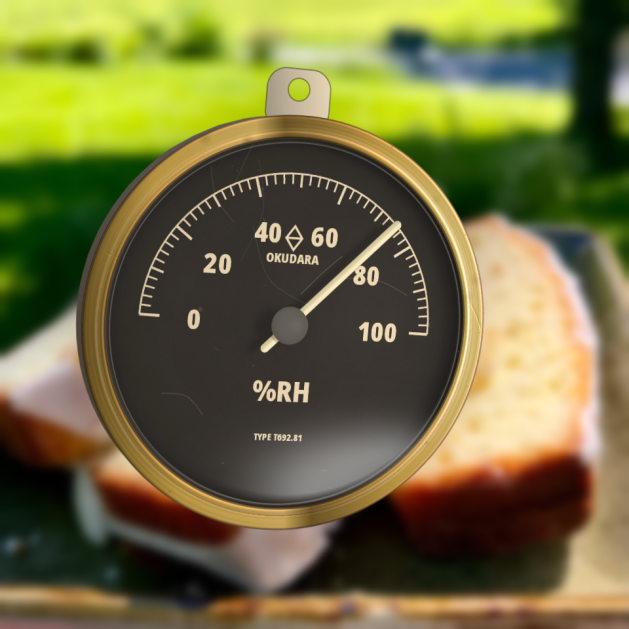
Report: 74; %
